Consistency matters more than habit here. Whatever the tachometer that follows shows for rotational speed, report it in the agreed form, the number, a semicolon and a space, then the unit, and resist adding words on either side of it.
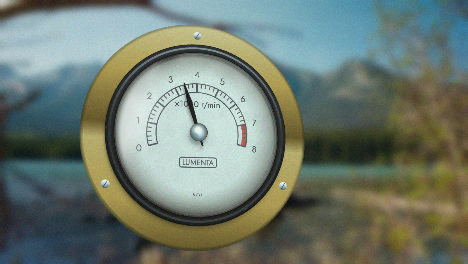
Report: 3400; rpm
